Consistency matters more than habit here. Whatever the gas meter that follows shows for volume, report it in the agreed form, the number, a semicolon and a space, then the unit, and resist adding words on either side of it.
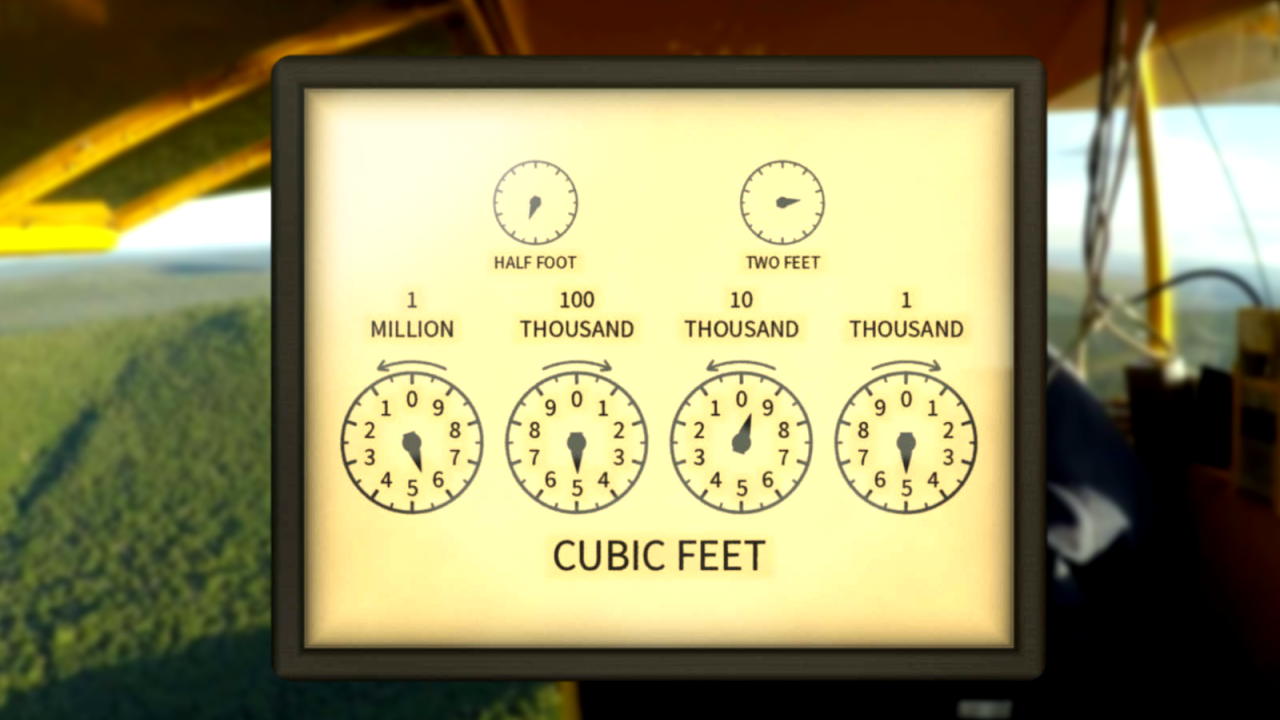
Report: 549500; ft³
